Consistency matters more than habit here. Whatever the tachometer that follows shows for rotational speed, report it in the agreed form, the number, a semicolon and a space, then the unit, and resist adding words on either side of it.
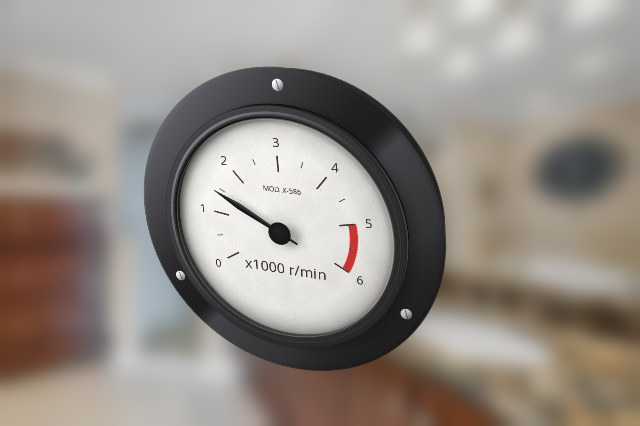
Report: 1500; rpm
